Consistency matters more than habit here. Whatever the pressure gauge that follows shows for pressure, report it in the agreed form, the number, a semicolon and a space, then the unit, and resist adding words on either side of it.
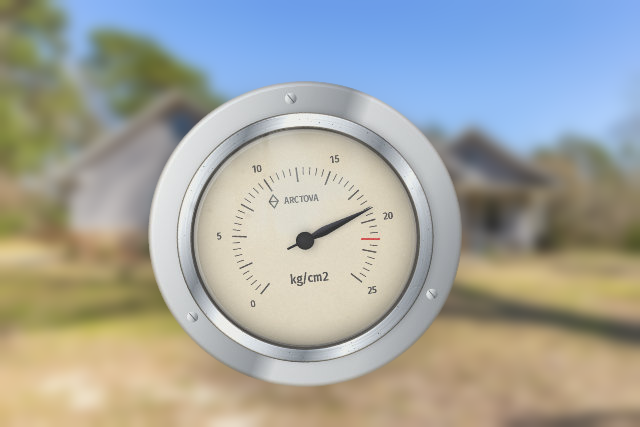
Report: 19; kg/cm²
